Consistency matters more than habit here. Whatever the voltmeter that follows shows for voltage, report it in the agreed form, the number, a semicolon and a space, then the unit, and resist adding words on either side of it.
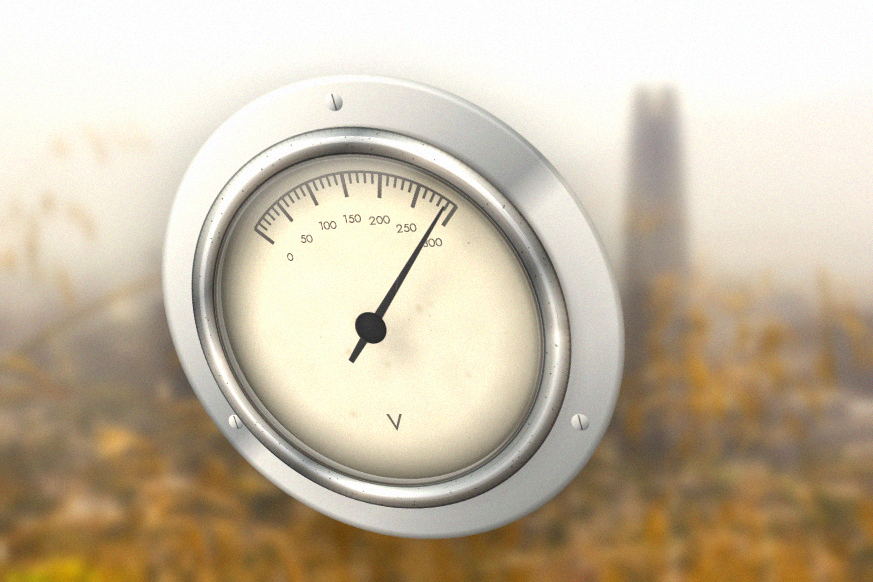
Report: 290; V
